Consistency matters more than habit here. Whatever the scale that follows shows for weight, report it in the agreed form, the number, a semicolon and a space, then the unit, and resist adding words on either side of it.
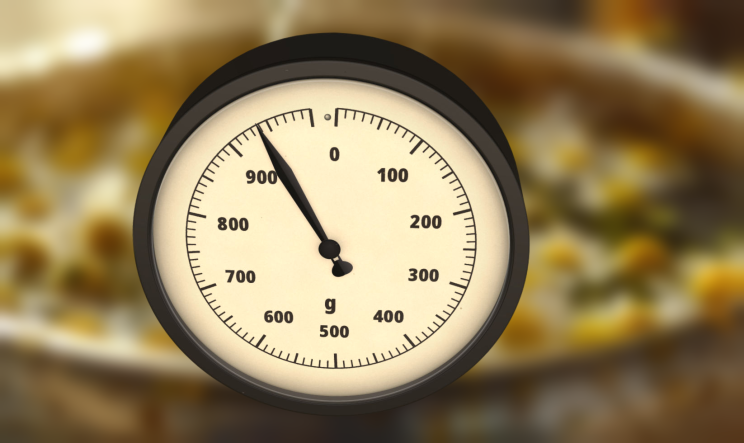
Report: 940; g
